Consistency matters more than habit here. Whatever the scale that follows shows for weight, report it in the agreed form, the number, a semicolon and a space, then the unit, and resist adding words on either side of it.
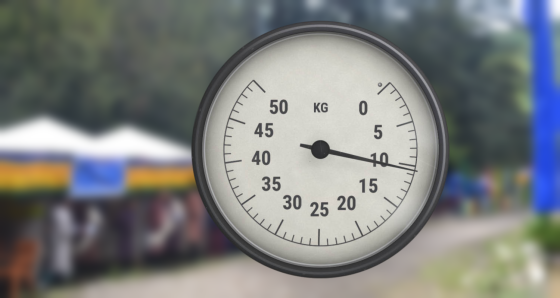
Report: 10.5; kg
